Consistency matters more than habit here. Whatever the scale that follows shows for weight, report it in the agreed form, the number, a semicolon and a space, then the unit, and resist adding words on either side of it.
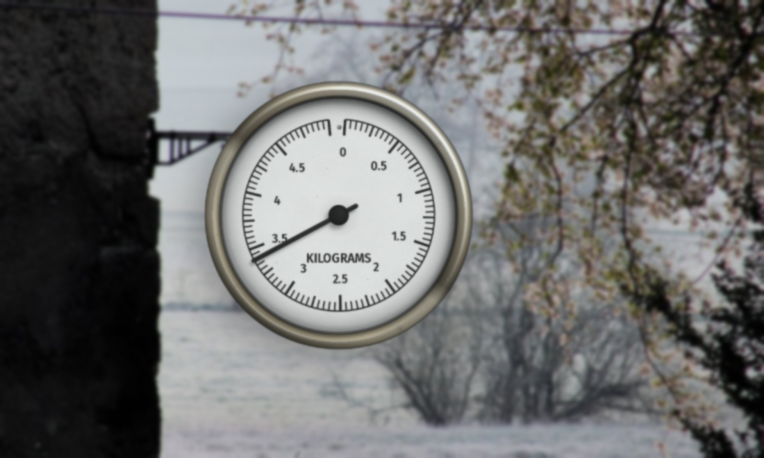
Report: 3.4; kg
